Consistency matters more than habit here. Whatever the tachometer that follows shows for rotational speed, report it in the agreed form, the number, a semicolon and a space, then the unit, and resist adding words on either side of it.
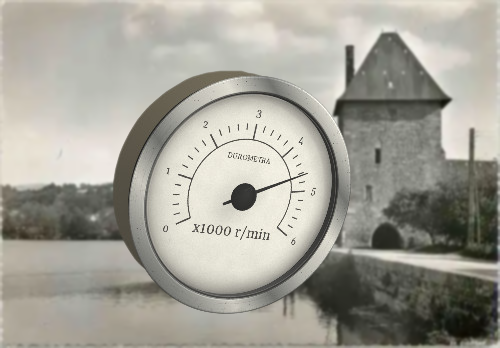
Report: 4600; rpm
